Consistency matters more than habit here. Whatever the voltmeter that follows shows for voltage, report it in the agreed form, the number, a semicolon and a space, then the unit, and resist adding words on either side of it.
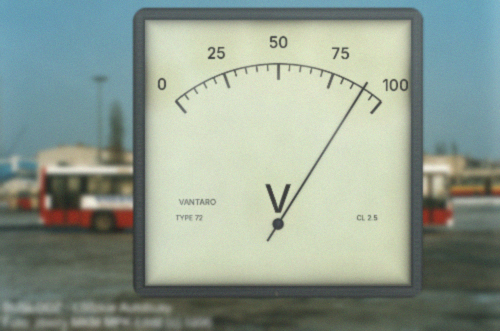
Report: 90; V
